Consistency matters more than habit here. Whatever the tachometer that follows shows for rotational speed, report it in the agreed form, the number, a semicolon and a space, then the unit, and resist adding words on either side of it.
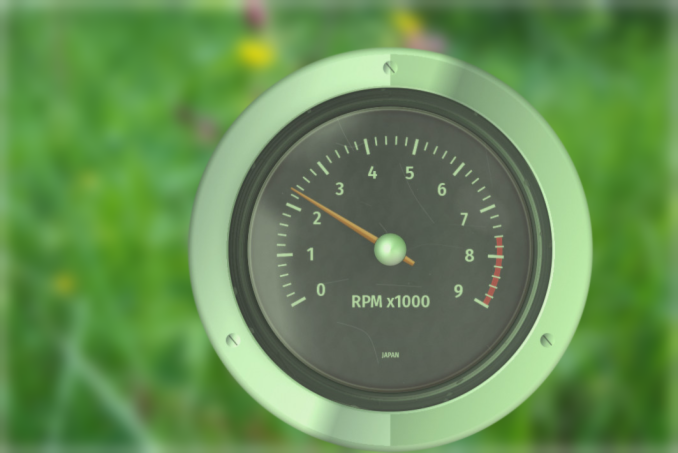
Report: 2300; rpm
